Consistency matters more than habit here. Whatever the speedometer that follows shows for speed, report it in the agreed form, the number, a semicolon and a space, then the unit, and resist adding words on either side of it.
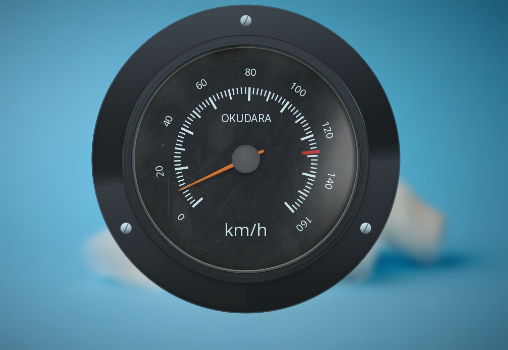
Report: 10; km/h
